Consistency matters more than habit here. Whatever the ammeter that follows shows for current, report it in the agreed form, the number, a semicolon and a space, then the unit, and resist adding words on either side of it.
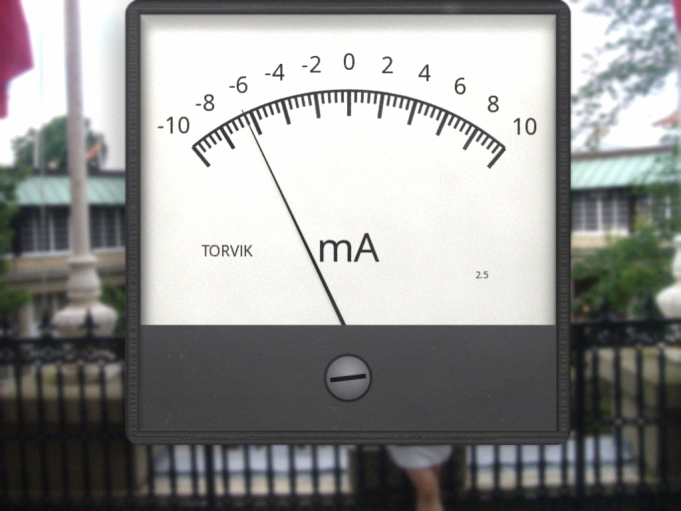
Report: -6.4; mA
